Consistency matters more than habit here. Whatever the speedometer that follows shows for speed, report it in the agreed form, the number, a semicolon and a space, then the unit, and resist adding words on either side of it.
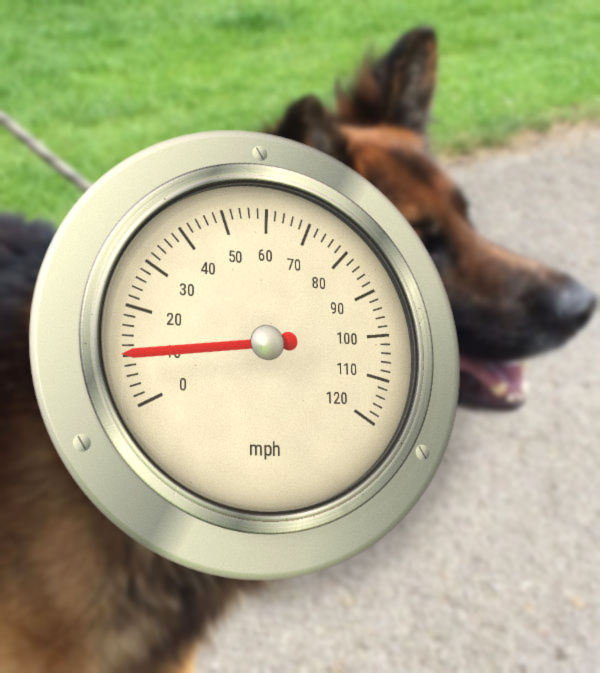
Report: 10; mph
